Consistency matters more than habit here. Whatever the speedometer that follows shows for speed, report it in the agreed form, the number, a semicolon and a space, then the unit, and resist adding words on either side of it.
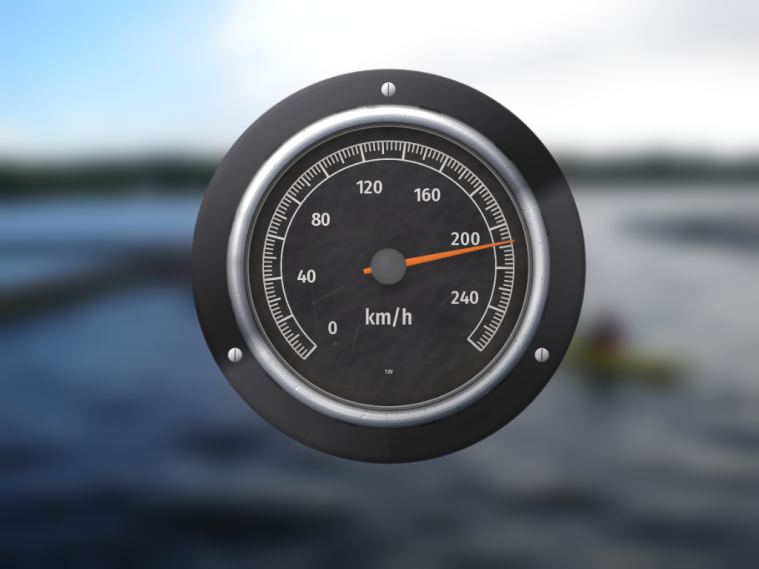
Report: 208; km/h
